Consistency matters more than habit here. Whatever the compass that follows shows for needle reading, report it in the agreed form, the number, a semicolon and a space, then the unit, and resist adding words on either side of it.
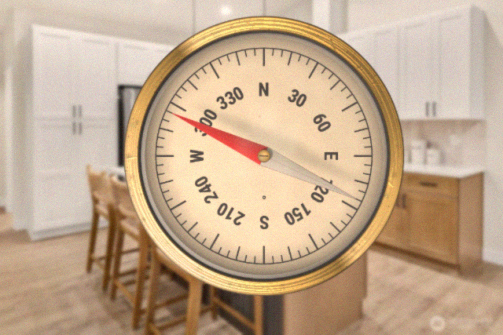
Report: 295; °
